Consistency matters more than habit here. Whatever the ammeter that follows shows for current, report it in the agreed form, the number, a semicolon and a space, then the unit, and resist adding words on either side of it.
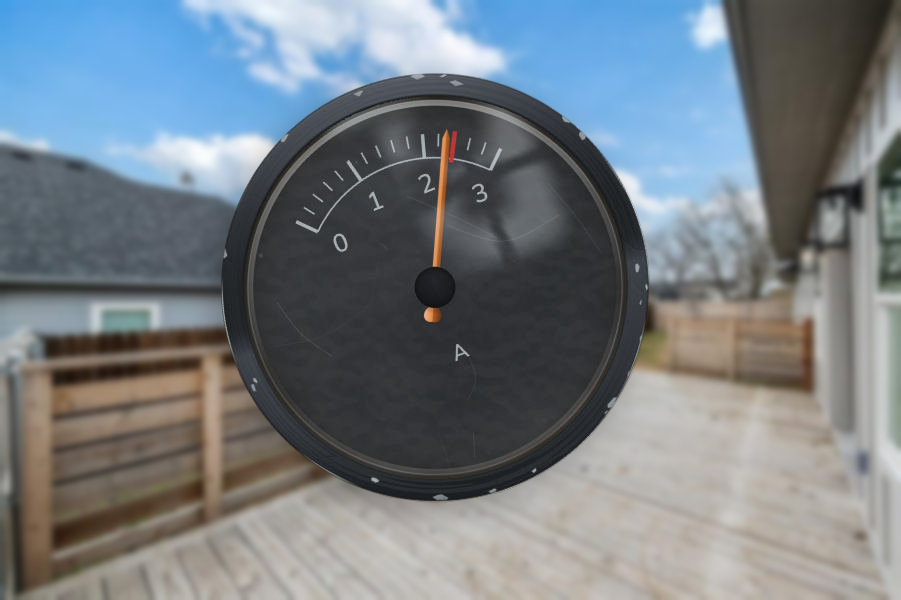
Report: 2.3; A
